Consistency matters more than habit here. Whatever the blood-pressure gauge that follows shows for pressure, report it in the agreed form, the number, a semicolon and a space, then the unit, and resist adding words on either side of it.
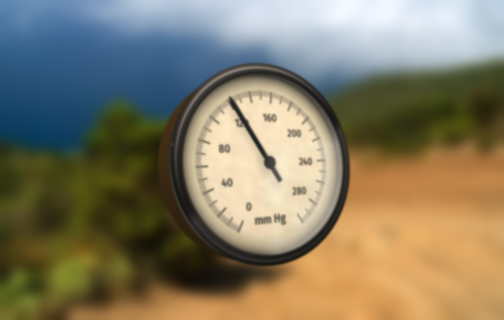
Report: 120; mmHg
